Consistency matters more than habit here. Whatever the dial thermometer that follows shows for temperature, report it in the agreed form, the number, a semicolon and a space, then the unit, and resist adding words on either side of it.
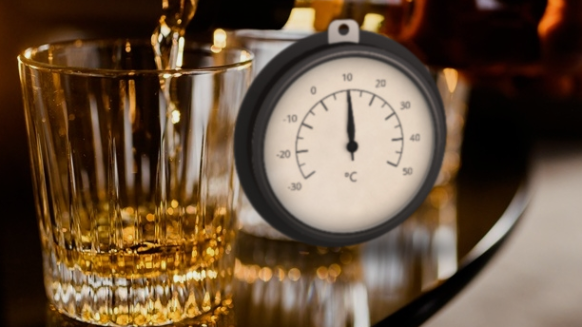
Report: 10; °C
